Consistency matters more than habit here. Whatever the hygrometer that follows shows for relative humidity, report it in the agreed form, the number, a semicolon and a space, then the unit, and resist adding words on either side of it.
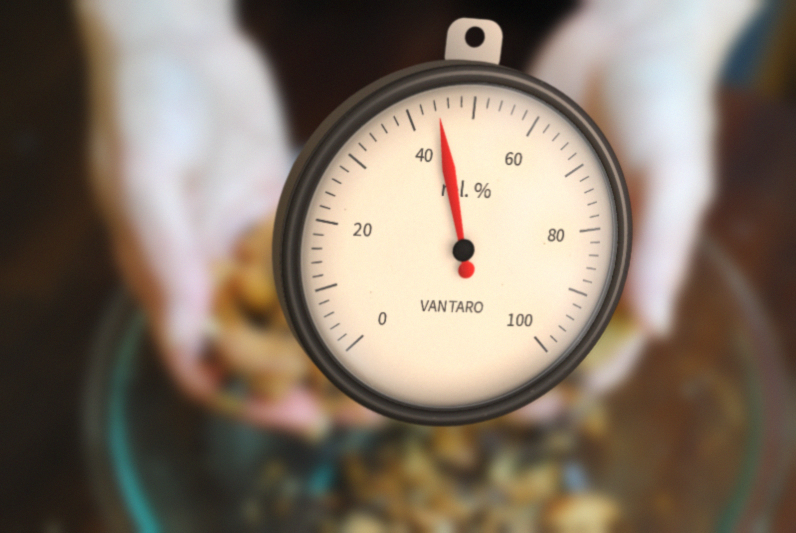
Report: 44; %
